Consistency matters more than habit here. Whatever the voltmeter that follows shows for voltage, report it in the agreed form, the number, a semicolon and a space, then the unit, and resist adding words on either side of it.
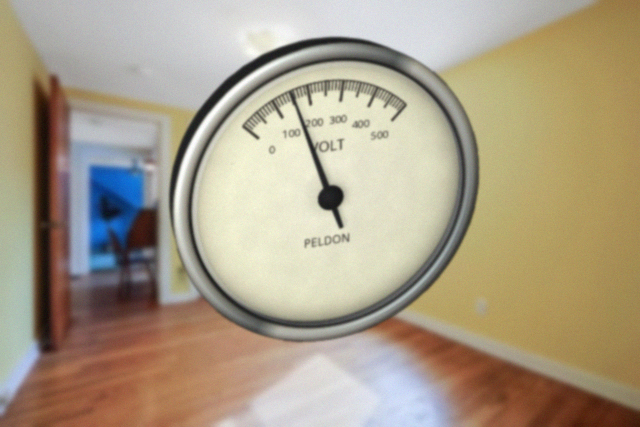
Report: 150; V
